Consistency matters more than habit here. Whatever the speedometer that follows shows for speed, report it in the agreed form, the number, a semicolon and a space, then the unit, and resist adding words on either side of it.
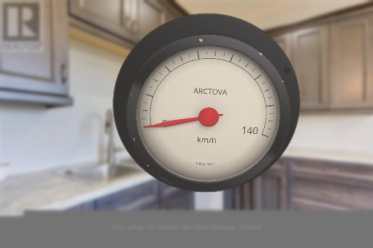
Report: 0; km/h
